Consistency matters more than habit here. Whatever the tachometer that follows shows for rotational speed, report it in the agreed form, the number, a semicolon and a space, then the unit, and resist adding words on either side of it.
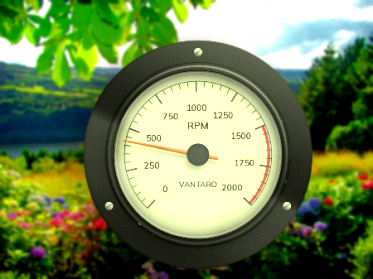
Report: 425; rpm
